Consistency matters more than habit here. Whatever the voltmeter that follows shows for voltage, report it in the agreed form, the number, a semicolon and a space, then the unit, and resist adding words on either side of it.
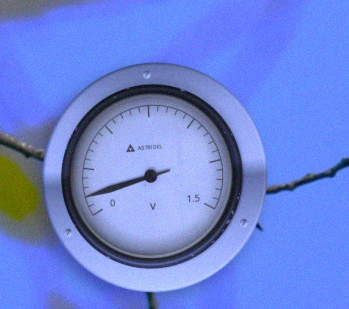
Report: 0.1; V
